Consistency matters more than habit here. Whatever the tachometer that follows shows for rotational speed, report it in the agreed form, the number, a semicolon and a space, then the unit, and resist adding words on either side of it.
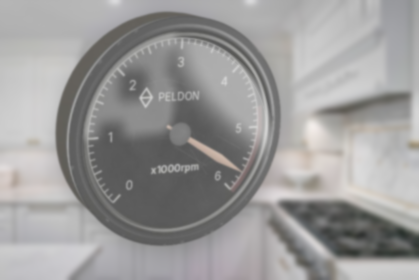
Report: 5700; rpm
